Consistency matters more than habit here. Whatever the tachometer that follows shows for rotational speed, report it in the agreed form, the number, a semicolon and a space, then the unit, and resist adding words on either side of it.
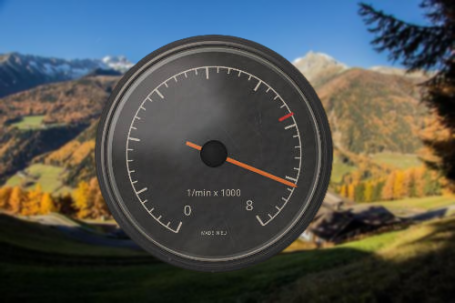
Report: 7100; rpm
